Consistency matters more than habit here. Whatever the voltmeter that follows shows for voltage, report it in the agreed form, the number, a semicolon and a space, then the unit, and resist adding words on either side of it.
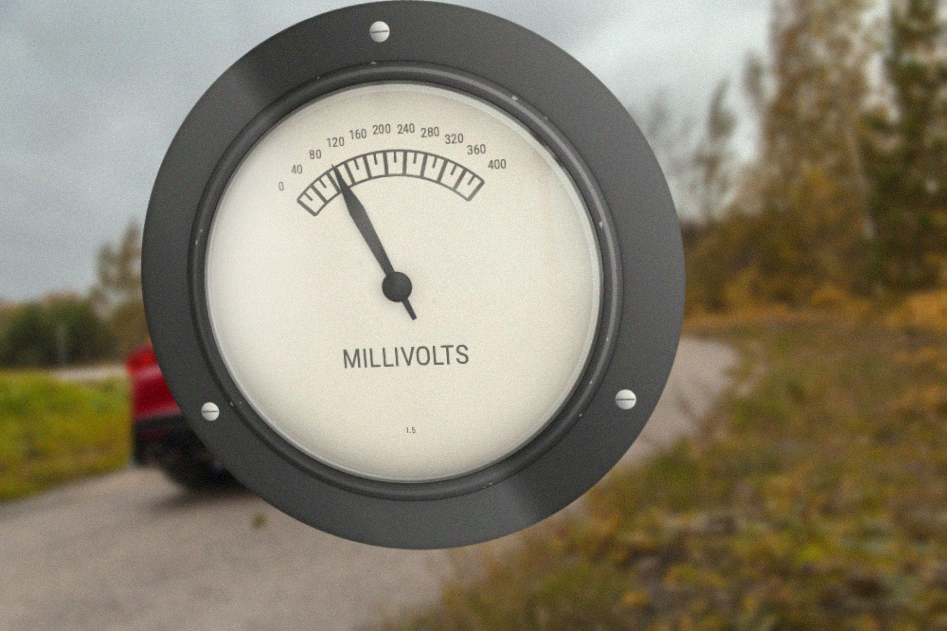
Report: 100; mV
